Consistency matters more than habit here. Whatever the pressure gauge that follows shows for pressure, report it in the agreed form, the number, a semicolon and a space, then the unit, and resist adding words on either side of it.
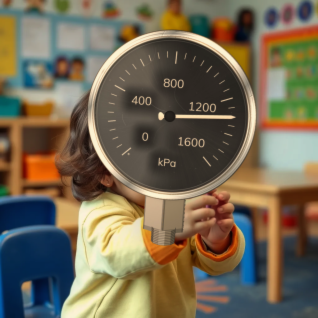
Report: 1300; kPa
